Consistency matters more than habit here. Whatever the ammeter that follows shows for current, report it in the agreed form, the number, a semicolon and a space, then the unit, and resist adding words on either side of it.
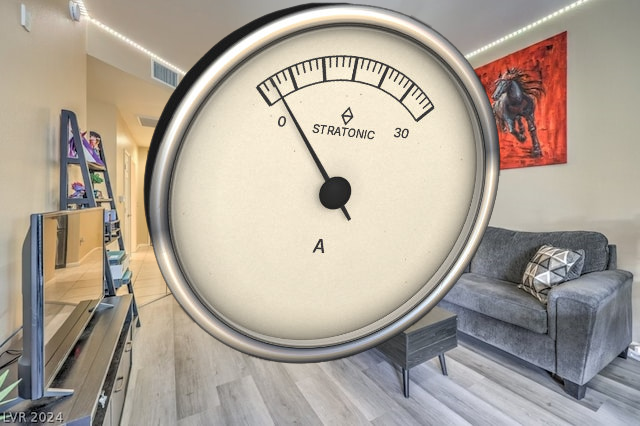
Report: 2; A
